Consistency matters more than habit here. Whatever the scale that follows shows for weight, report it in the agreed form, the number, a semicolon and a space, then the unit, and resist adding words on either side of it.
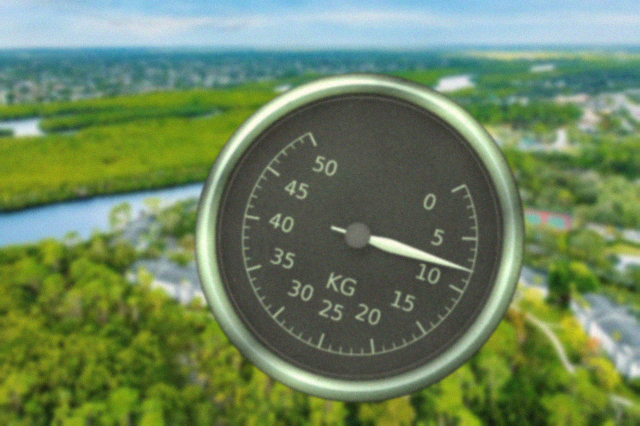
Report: 8; kg
